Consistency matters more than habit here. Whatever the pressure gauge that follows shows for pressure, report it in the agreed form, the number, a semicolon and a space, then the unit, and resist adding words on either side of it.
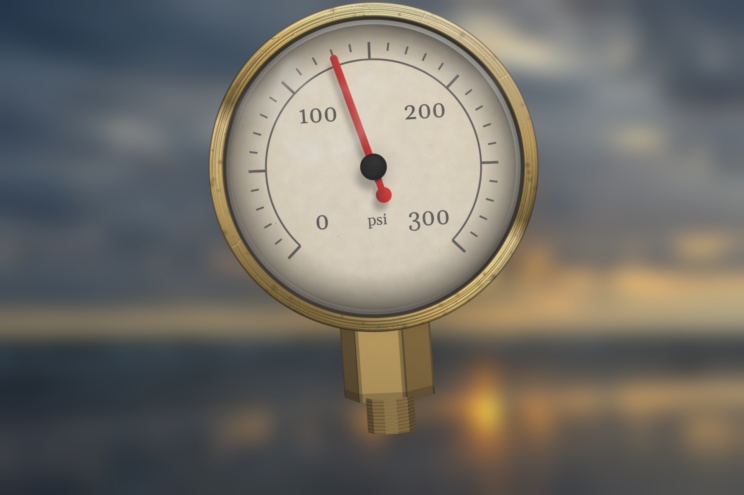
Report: 130; psi
